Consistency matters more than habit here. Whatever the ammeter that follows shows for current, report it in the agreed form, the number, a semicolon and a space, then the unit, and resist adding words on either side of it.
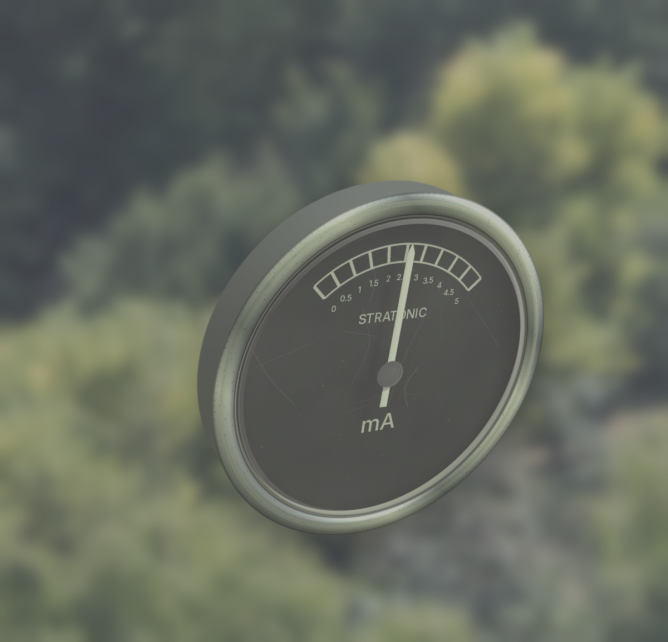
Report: 2.5; mA
